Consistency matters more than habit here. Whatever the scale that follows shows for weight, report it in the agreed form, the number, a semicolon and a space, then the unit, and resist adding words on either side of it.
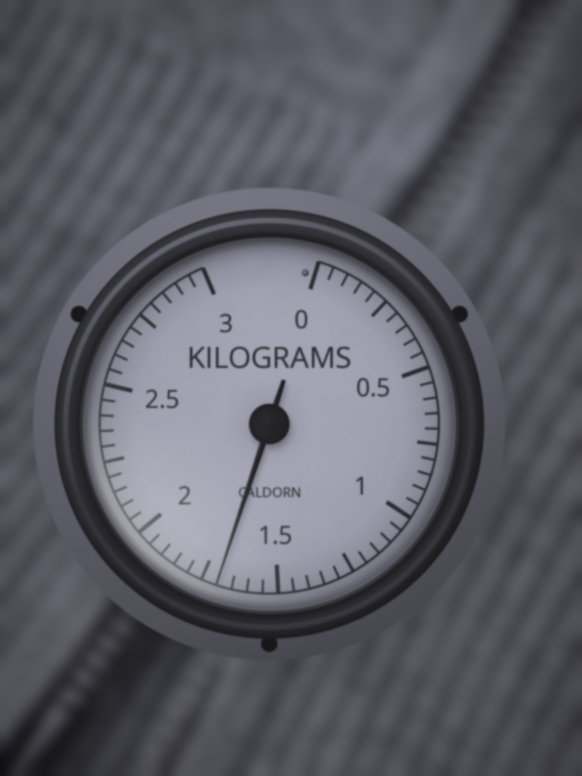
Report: 1.7; kg
